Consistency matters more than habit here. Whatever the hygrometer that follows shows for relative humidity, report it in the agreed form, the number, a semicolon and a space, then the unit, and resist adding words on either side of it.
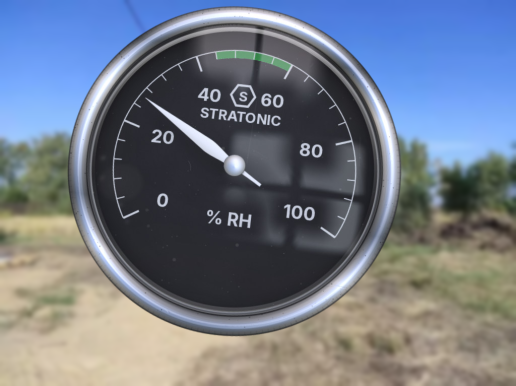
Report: 26; %
